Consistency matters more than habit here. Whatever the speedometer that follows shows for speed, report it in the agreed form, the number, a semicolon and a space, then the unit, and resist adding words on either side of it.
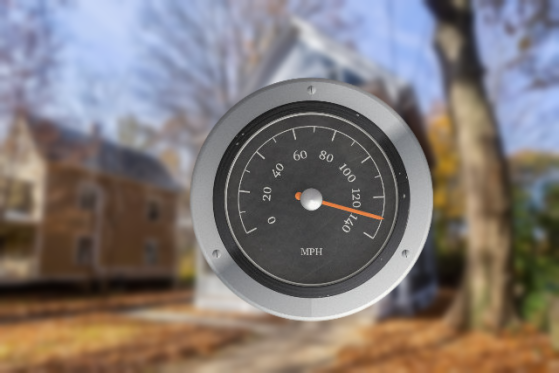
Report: 130; mph
